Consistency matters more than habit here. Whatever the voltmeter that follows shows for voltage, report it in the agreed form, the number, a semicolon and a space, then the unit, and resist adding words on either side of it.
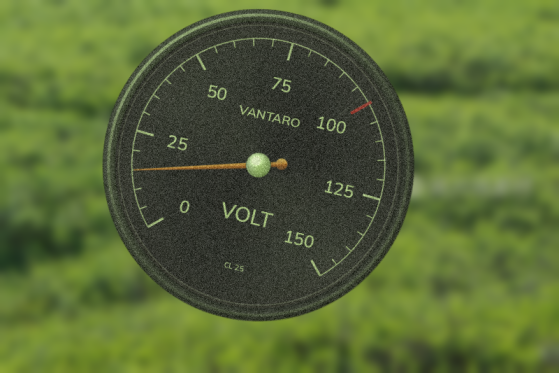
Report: 15; V
